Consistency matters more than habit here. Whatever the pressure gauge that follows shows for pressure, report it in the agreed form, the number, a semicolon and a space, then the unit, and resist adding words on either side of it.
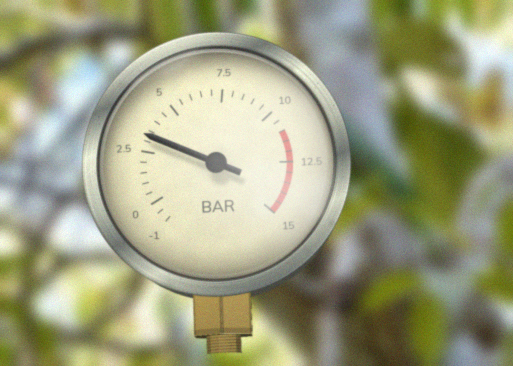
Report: 3.25; bar
